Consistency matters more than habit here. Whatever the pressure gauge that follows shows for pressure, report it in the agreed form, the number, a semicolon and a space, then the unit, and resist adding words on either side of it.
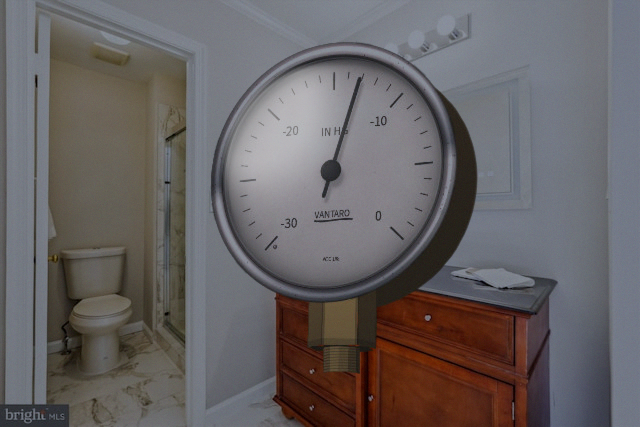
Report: -13; inHg
